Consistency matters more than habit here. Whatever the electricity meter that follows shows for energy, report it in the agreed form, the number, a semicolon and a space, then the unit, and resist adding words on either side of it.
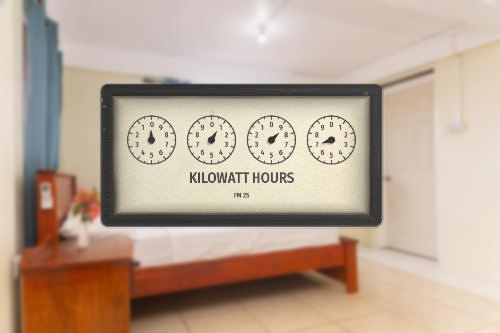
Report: 87; kWh
